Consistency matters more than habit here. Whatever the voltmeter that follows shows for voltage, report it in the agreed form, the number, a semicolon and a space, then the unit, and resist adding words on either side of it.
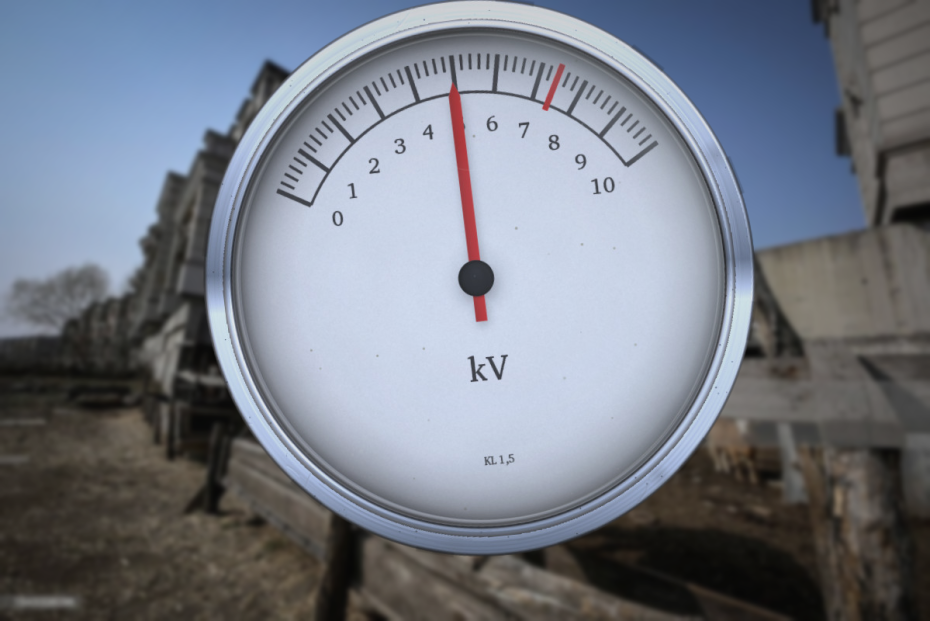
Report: 5; kV
